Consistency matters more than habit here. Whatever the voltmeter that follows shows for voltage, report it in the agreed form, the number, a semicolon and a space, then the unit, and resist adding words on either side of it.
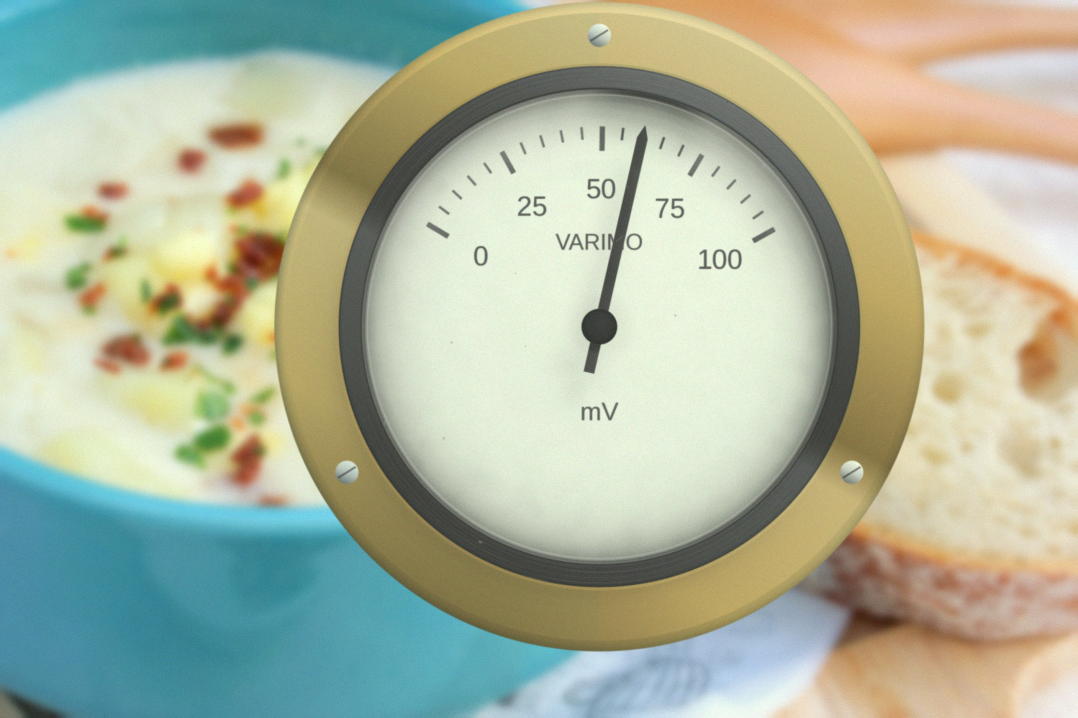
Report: 60; mV
